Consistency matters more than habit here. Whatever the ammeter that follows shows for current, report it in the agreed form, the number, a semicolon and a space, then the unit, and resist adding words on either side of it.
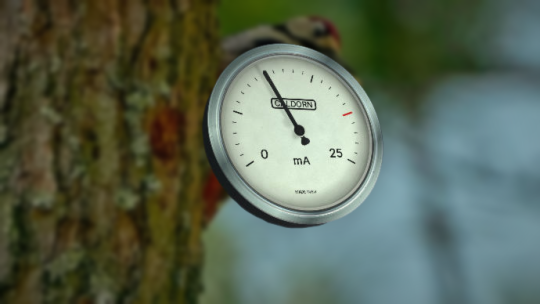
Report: 10; mA
